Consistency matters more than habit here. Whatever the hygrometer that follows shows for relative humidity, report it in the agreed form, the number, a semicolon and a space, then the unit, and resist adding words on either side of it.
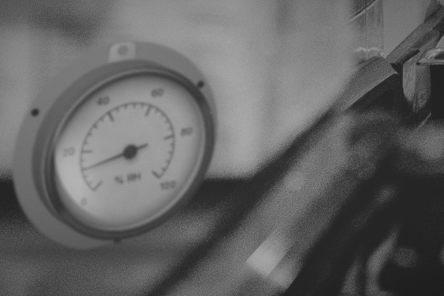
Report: 12; %
